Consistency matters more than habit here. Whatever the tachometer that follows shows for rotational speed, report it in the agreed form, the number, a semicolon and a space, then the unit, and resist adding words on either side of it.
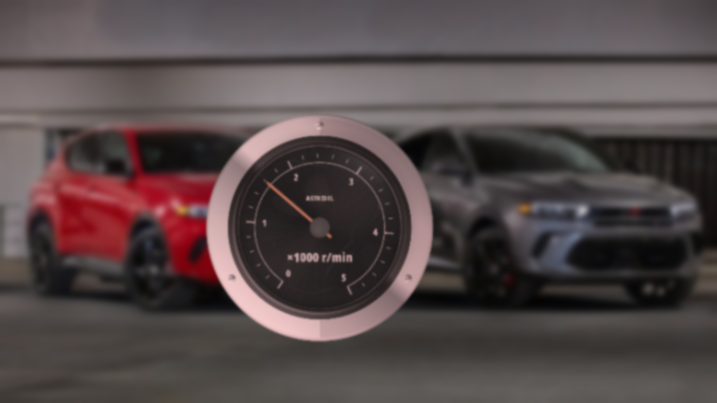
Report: 1600; rpm
